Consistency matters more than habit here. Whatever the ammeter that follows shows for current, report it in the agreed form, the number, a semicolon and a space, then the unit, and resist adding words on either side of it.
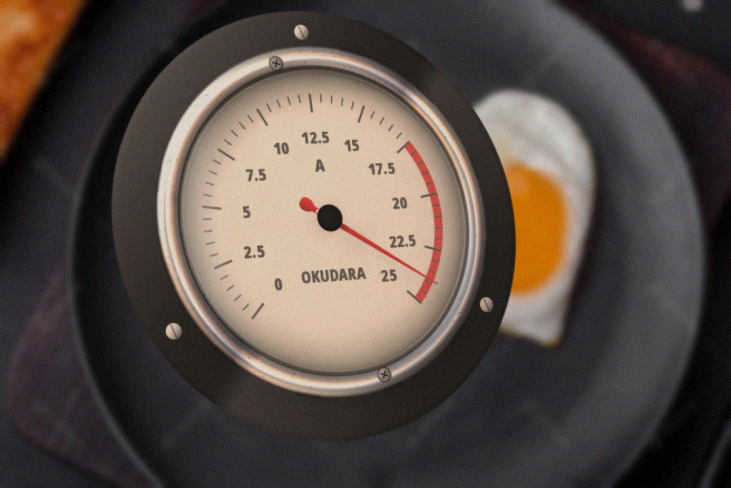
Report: 24; A
